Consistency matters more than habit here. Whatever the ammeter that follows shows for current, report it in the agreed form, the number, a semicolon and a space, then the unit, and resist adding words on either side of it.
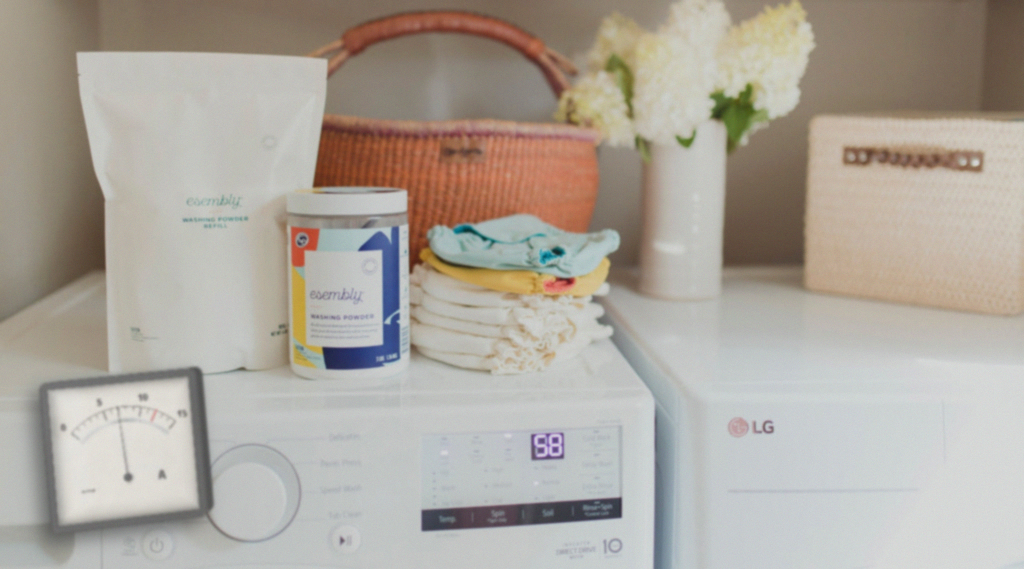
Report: 7; A
